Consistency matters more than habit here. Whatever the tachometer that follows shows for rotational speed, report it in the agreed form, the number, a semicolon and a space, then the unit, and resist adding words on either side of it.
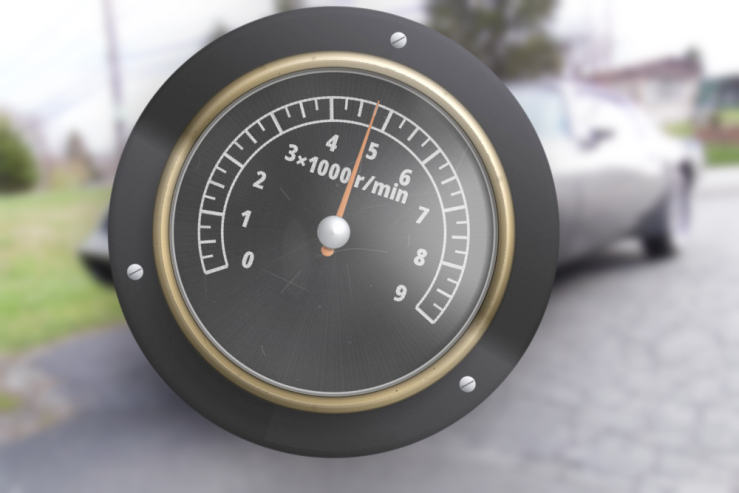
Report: 4750; rpm
